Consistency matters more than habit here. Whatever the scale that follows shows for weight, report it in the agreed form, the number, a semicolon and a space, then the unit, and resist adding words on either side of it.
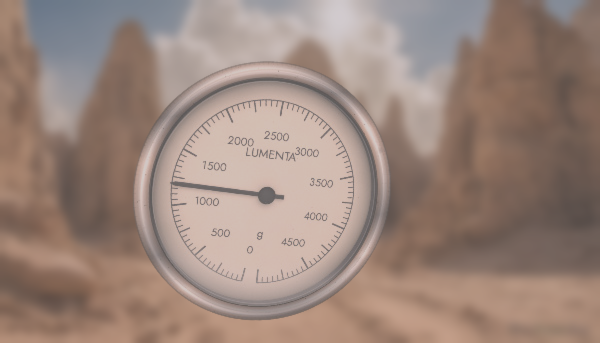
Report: 1200; g
